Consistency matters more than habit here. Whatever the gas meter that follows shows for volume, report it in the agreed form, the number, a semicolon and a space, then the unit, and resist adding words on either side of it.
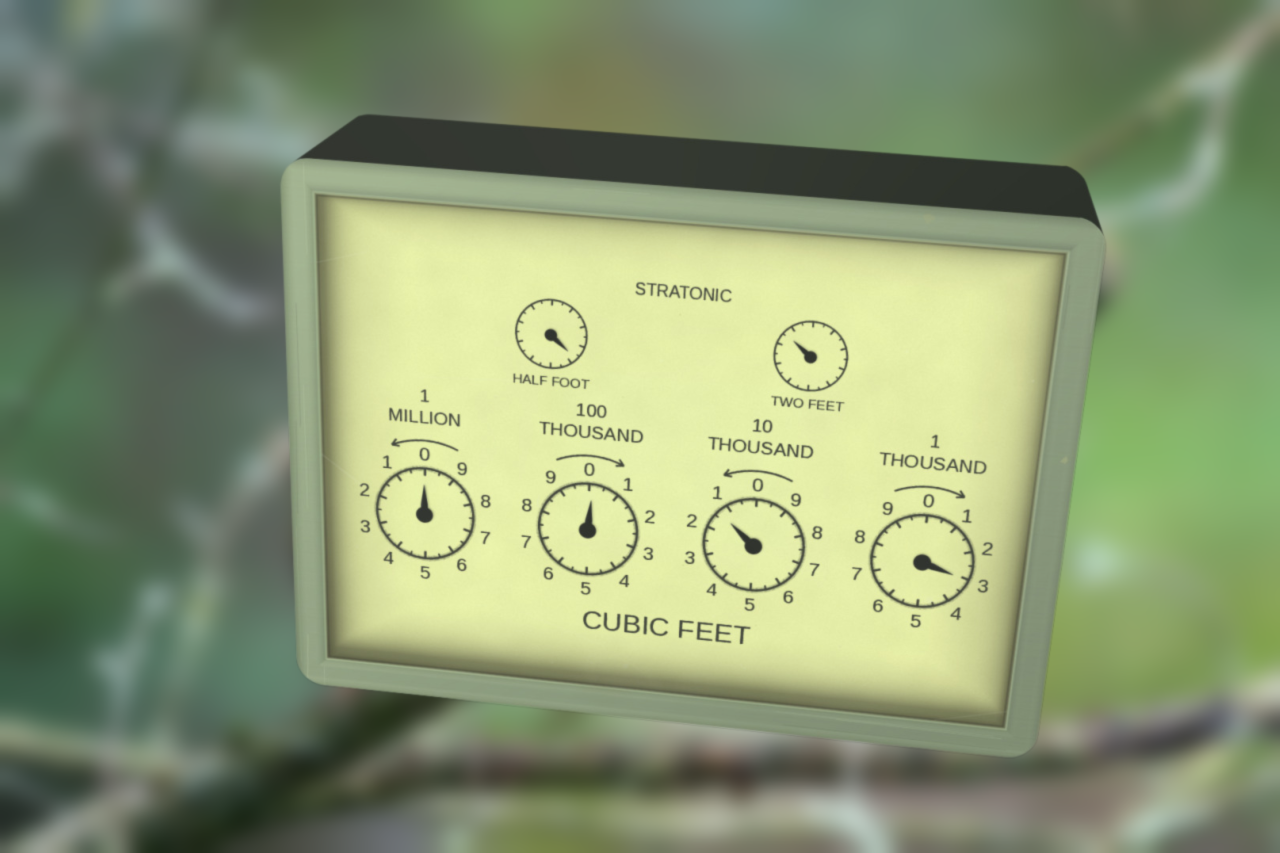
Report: 1300; ft³
